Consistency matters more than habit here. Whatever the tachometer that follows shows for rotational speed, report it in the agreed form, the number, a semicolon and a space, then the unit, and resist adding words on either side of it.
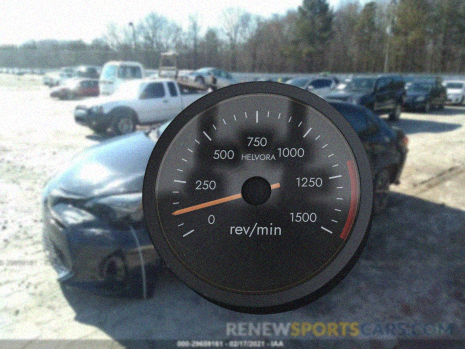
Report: 100; rpm
